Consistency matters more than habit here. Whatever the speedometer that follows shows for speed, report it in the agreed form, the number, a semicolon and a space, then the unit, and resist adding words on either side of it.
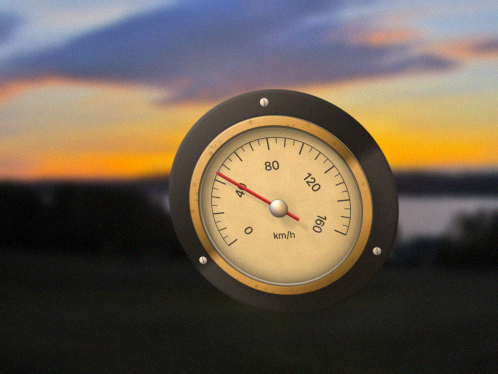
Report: 45; km/h
